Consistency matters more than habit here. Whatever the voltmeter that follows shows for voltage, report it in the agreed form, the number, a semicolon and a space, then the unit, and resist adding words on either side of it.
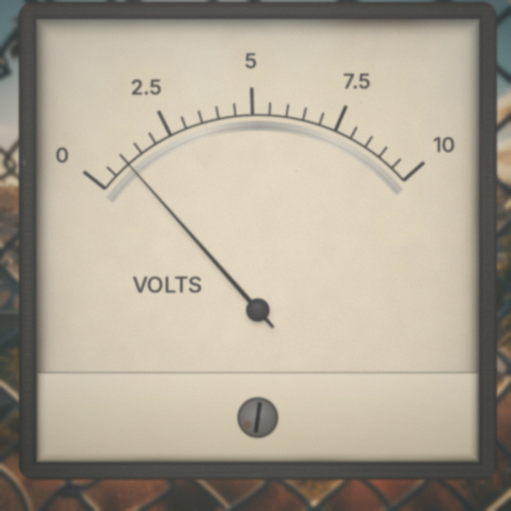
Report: 1; V
